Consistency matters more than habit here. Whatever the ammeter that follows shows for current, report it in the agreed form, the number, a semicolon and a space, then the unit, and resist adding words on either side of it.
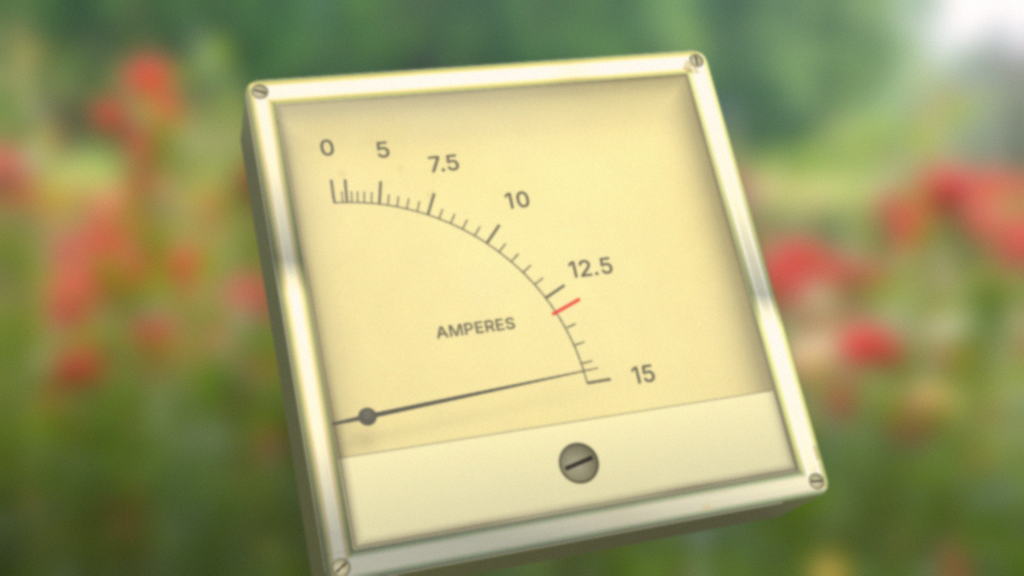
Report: 14.75; A
